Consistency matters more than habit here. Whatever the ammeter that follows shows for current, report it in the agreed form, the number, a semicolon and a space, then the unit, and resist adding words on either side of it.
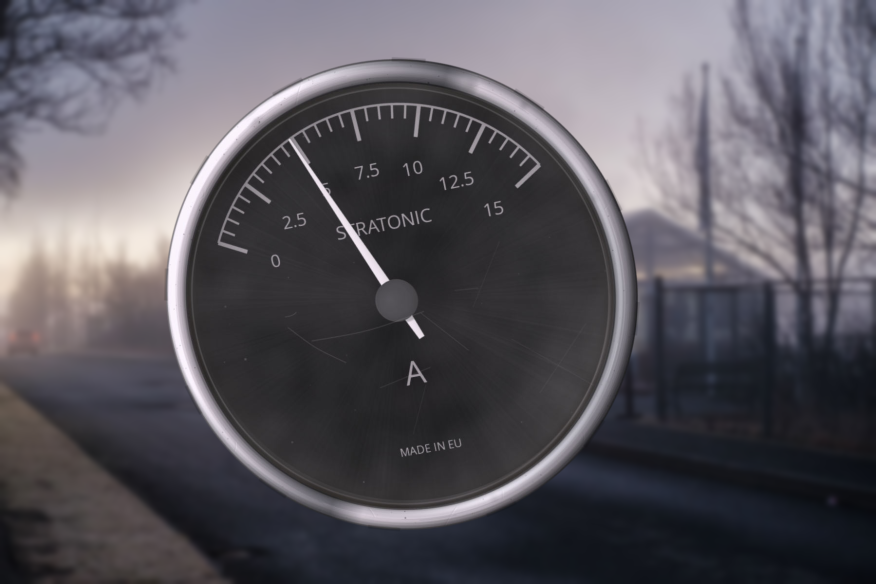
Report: 5; A
